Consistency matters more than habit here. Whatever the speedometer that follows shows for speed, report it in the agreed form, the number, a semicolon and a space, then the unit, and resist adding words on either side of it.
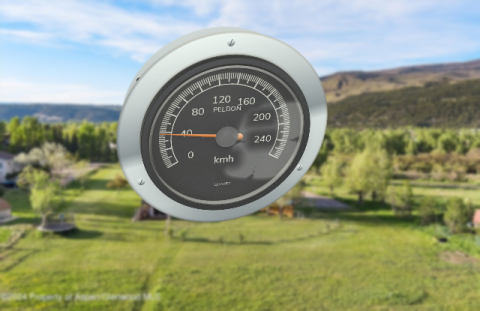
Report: 40; km/h
